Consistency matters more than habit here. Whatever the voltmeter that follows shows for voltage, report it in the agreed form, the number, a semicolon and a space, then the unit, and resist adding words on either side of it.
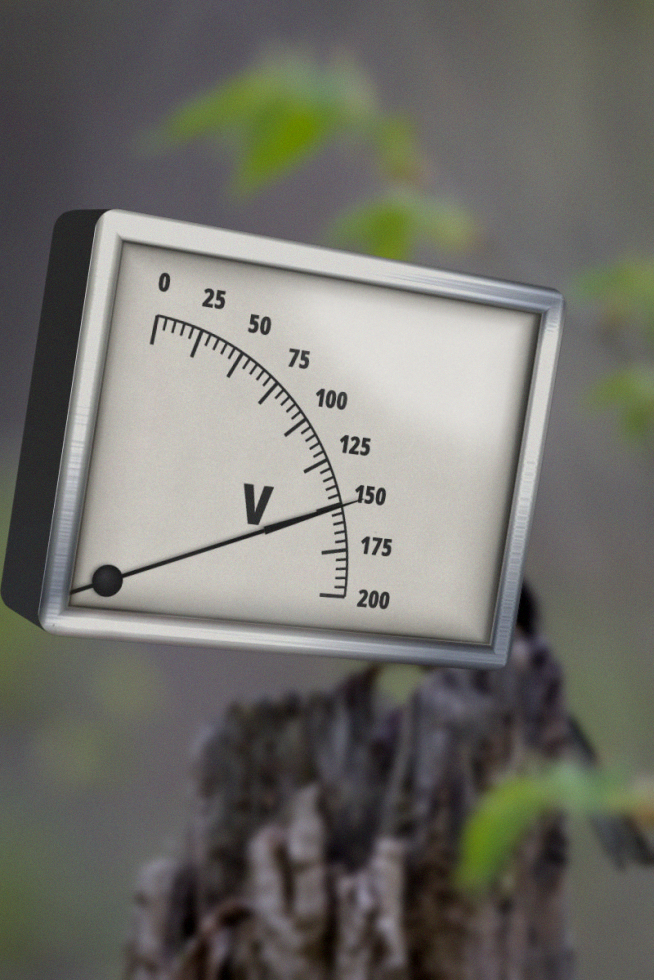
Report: 150; V
